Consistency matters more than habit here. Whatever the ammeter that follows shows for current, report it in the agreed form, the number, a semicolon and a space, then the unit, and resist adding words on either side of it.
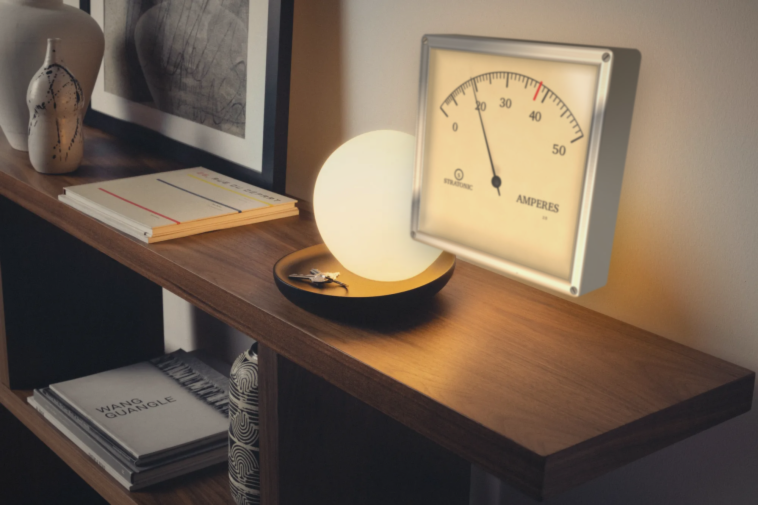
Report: 20; A
